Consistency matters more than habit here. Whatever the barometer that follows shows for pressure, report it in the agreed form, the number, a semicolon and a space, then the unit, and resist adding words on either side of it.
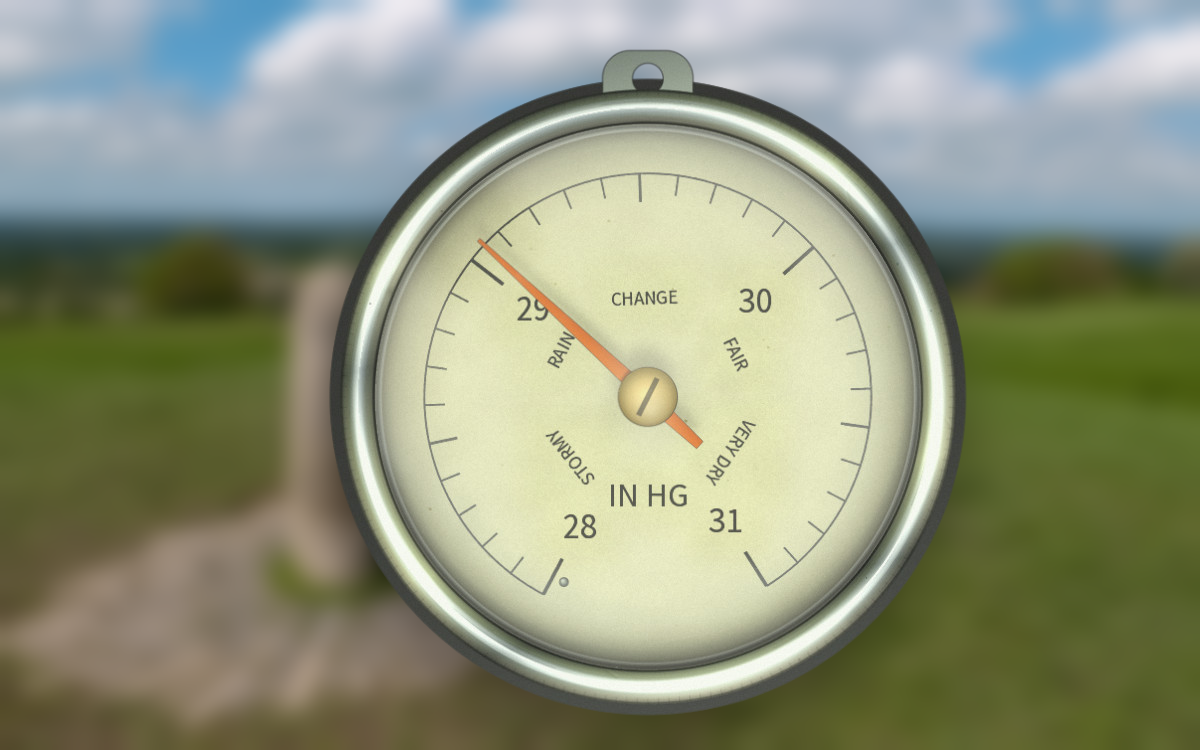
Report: 29.05; inHg
